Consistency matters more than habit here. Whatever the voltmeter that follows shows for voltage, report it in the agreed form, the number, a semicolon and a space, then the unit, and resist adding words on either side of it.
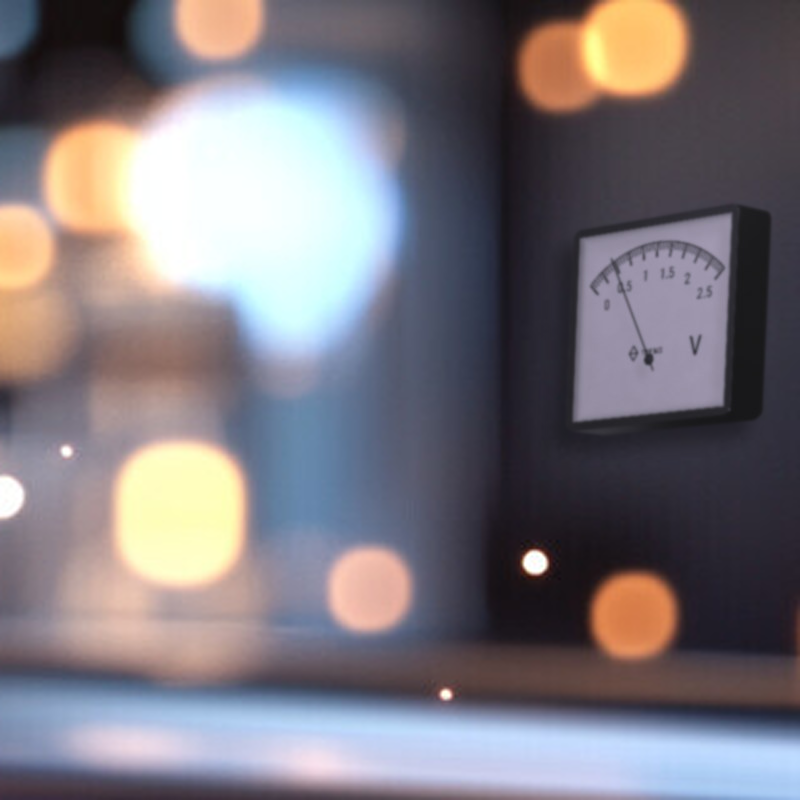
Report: 0.5; V
